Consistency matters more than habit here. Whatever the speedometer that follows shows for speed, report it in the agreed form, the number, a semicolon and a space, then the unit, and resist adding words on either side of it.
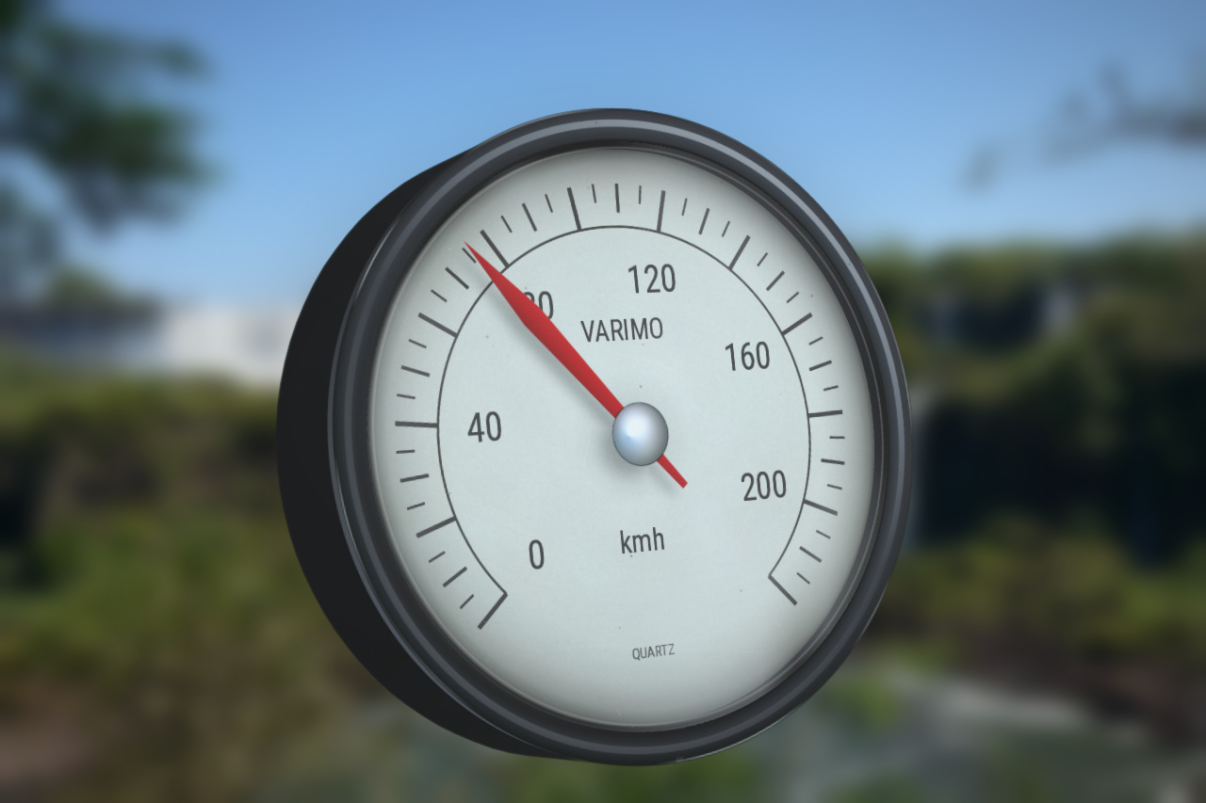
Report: 75; km/h
